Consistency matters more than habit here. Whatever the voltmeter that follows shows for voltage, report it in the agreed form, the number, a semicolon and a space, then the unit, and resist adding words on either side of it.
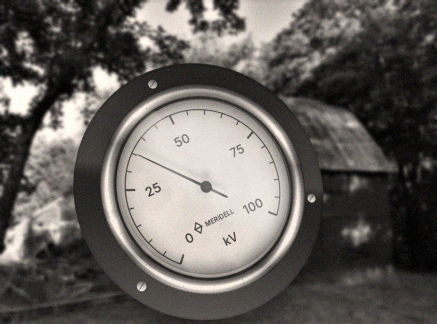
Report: 35; kV
